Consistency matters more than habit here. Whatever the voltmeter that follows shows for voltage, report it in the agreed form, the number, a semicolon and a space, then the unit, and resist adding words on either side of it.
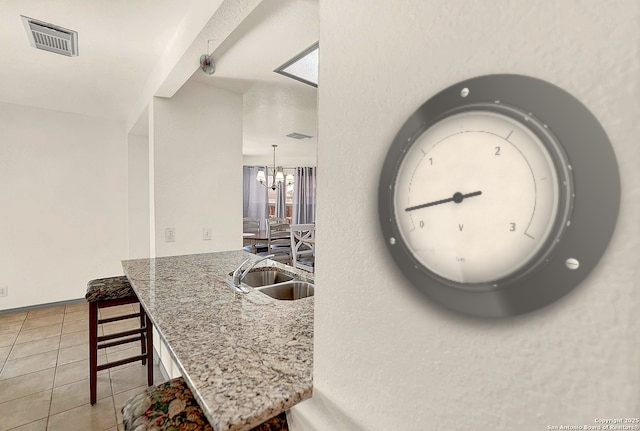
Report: 0.25; V
